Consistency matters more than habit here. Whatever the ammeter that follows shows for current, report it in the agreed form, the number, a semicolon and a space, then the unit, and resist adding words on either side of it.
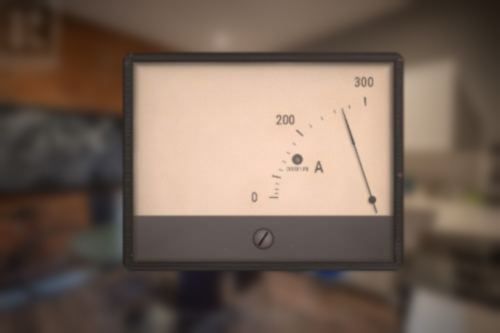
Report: 270; A
